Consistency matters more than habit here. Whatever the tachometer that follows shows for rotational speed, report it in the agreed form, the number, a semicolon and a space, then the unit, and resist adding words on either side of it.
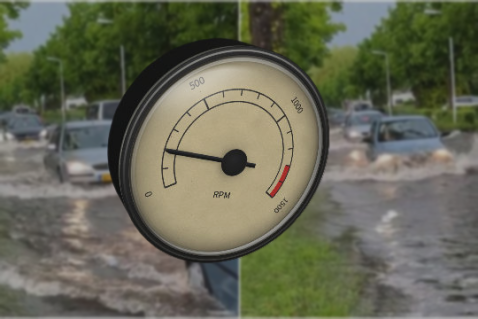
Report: 200; rpm
